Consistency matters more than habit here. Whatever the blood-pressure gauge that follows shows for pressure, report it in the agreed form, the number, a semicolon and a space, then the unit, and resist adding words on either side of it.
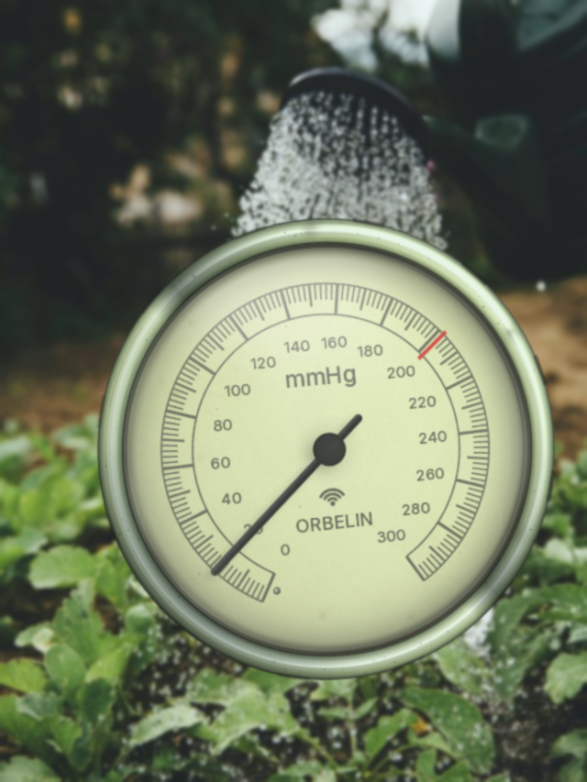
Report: 20; mmHg
